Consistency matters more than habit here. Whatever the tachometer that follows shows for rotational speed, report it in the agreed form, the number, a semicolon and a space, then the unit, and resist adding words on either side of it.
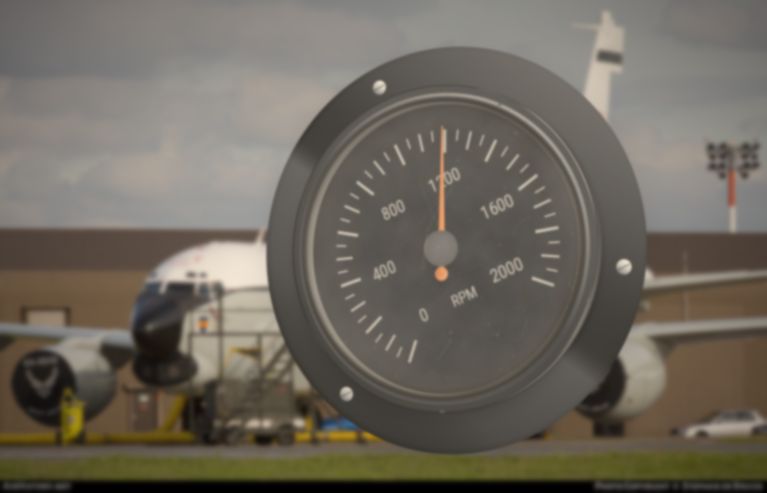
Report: 1200; rpm
